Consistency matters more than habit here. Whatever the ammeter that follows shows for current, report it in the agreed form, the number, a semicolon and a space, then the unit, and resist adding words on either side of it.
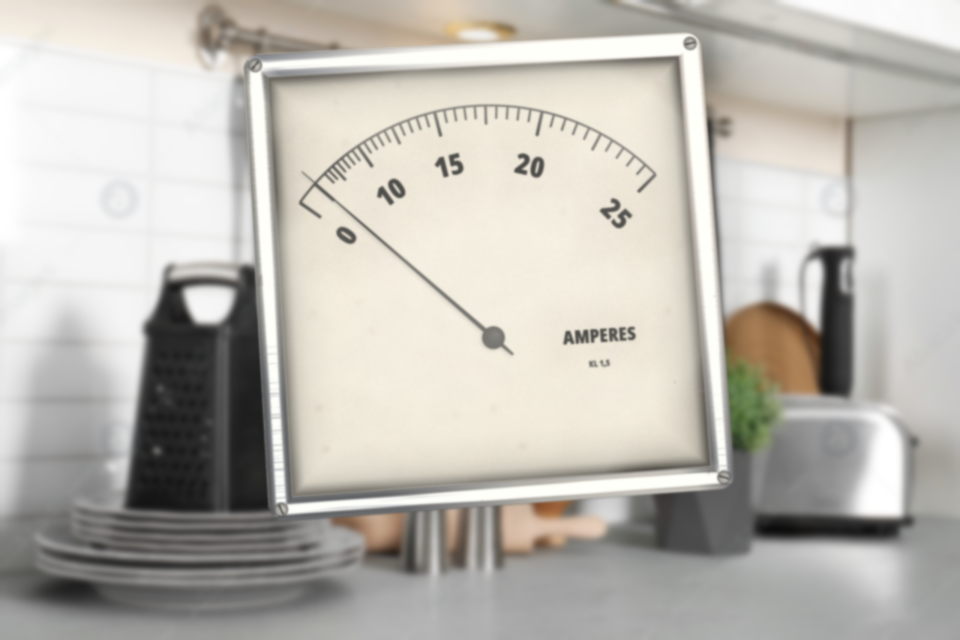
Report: 5; A
